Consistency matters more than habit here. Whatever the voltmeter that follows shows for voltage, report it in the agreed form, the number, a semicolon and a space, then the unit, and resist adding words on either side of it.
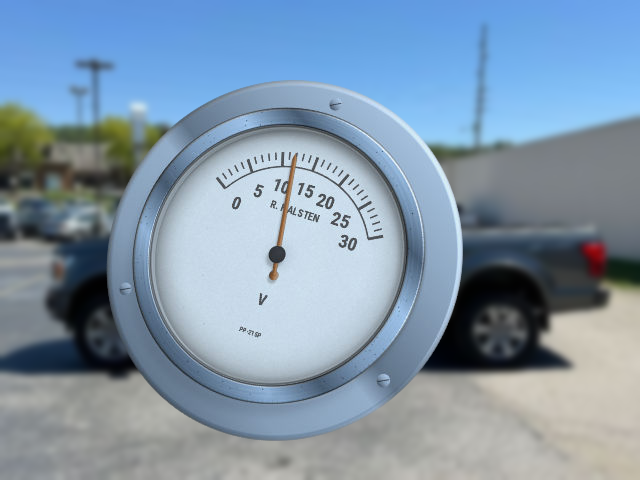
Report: 12; V
